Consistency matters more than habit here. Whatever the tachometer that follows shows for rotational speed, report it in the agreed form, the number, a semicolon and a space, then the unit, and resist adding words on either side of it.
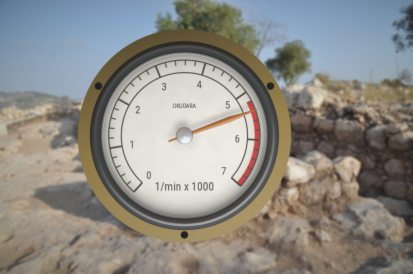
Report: 5400; rpm
